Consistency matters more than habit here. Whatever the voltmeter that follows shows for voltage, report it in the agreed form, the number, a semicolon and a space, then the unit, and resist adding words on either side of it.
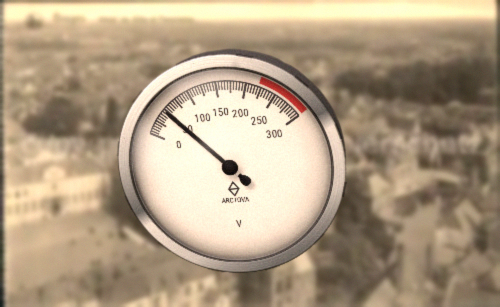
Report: 50; V
